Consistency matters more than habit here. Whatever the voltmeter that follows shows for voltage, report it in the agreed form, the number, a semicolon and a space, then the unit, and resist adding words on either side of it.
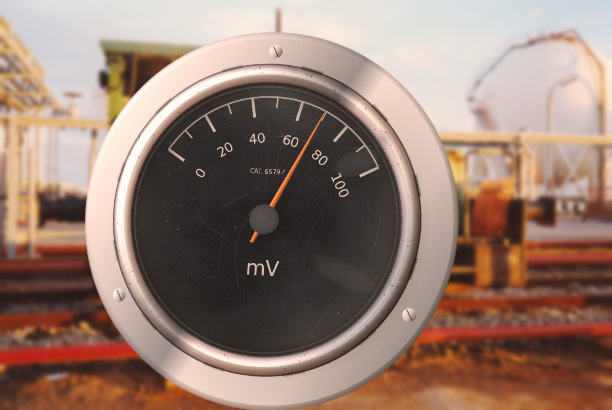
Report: 70; mV
